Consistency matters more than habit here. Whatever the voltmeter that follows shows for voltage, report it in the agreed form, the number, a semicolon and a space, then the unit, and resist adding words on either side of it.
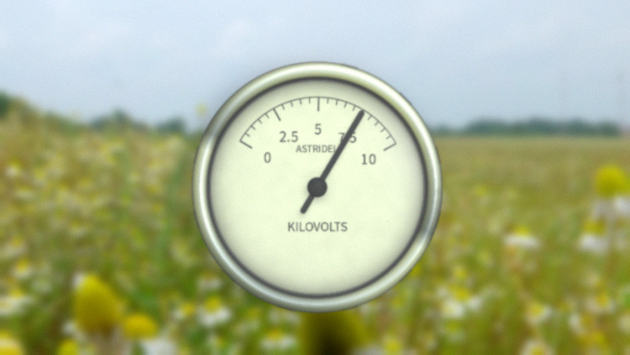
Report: 7.5; kV
